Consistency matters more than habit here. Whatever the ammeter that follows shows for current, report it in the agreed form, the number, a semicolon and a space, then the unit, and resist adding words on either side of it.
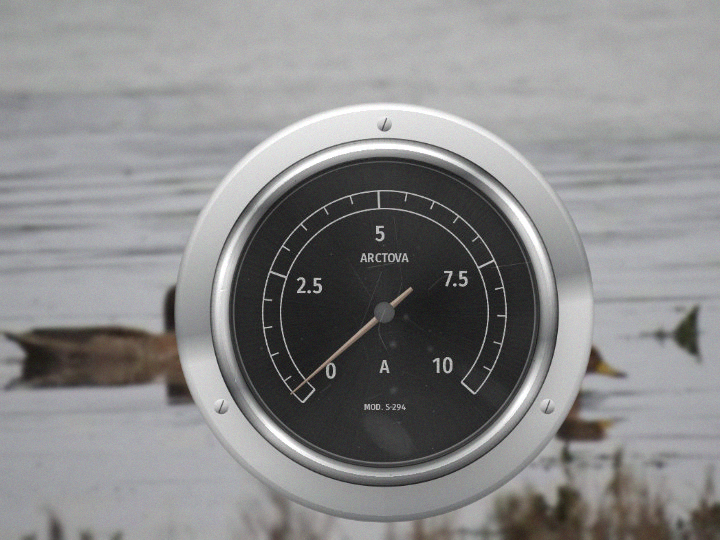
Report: 0.25; A
